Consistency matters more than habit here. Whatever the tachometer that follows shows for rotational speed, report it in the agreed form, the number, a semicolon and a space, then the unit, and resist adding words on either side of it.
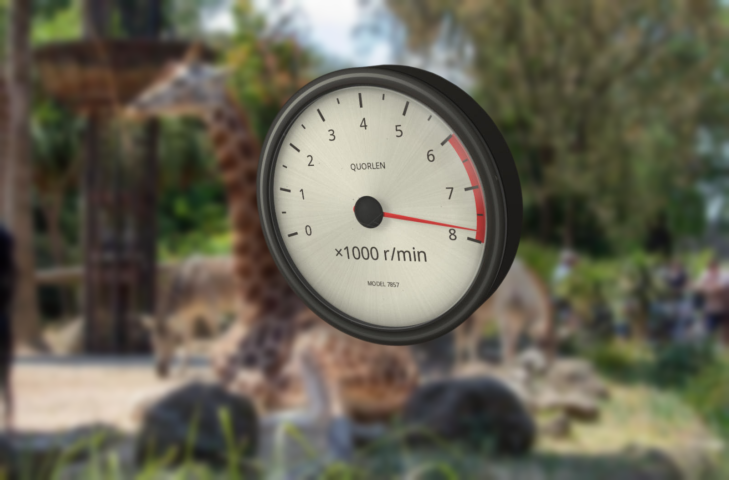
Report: 7750; rpm
